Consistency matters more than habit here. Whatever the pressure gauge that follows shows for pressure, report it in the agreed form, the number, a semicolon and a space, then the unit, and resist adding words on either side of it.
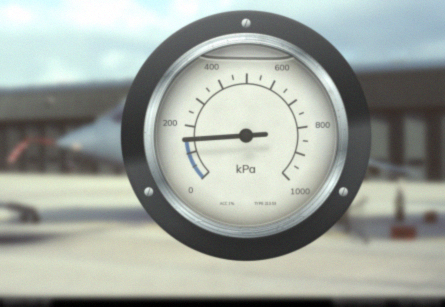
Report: 150; kPa
